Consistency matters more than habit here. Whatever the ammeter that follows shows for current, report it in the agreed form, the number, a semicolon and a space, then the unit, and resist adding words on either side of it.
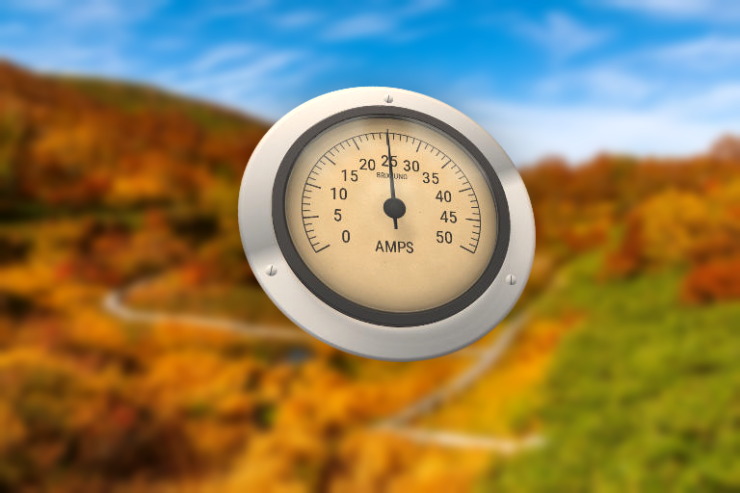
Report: 25; A
